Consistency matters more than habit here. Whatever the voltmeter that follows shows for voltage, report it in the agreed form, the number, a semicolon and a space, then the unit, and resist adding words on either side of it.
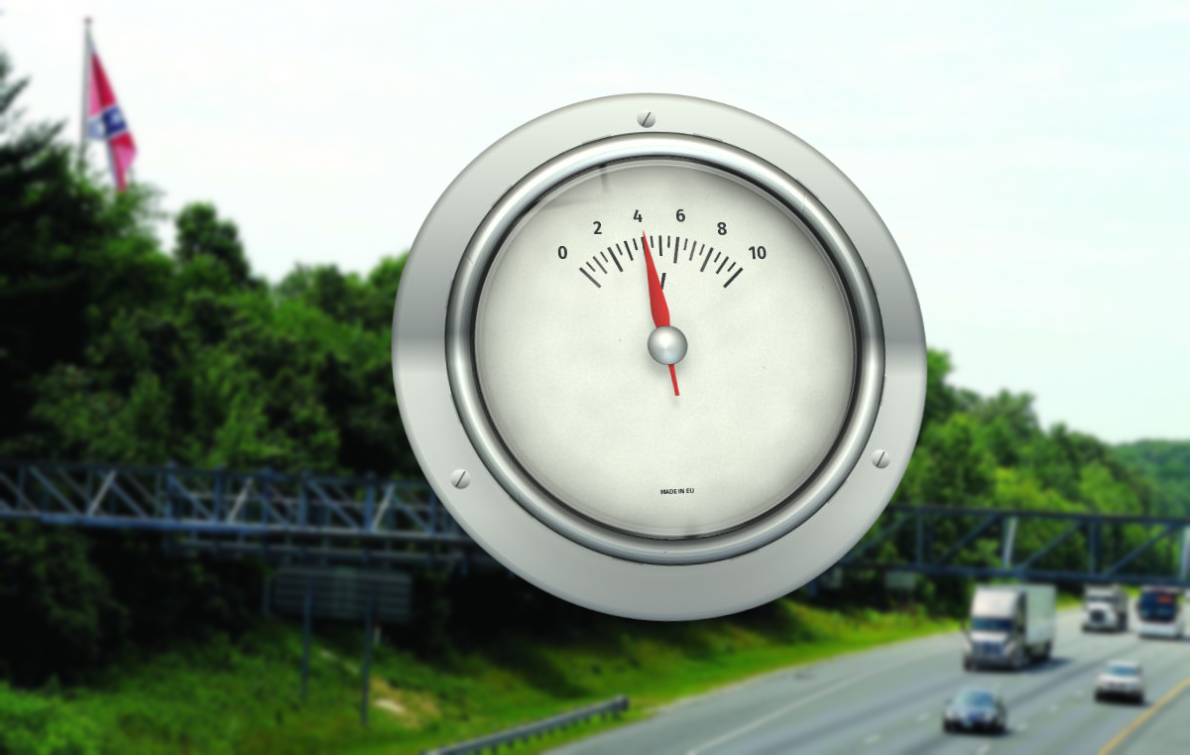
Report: 4; V
